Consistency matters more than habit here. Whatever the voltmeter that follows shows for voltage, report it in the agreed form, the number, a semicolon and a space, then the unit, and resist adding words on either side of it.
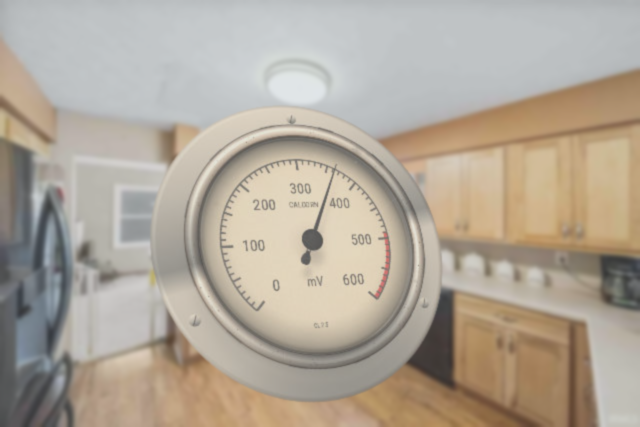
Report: 360; mV
